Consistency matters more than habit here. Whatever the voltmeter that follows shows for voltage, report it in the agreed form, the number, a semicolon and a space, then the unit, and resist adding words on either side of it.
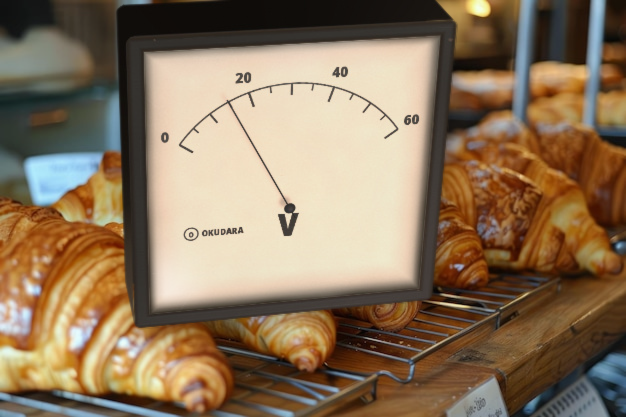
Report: 15; V
